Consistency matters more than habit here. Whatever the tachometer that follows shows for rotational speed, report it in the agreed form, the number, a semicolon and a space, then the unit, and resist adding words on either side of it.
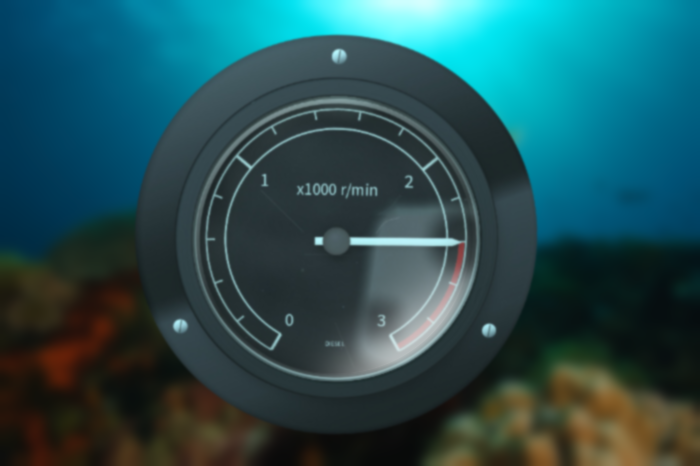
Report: 2400; rpm
